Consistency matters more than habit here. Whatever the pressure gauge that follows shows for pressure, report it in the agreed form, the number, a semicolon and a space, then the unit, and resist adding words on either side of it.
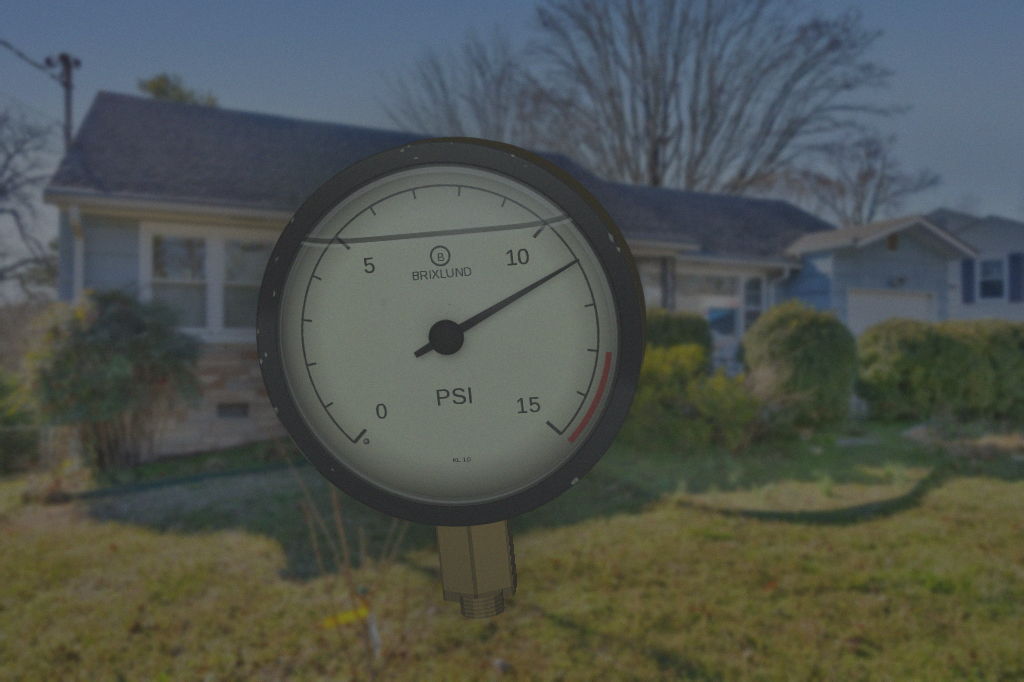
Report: 11; psi
